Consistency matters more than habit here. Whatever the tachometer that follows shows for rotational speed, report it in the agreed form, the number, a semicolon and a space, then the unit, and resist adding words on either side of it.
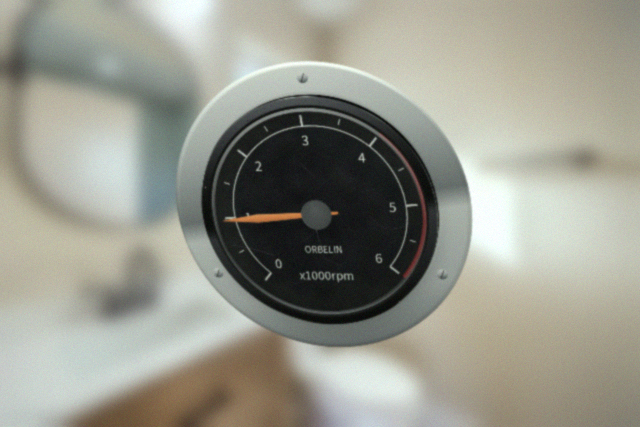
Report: 1000; rpm
